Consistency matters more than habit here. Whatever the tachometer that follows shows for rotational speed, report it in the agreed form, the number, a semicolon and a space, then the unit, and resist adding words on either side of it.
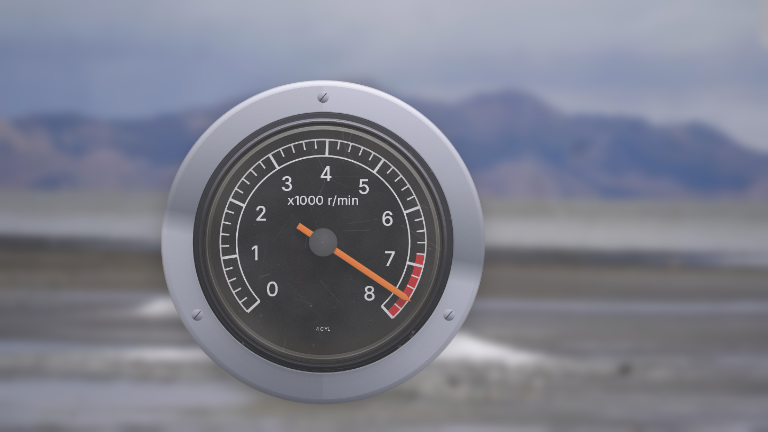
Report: 7600; rpm
